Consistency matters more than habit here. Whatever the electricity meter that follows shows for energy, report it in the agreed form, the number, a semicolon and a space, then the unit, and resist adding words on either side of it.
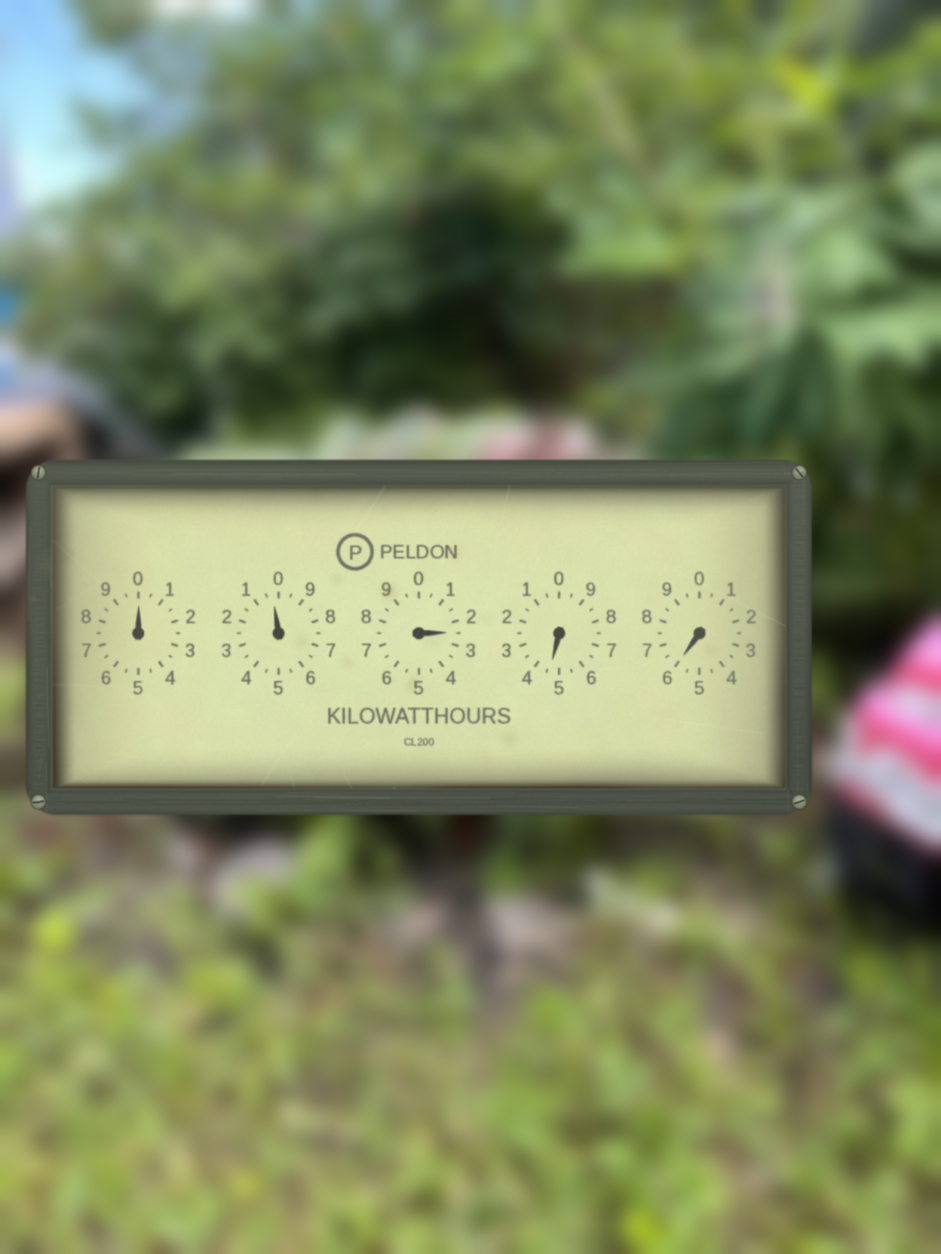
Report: 246; kWh
